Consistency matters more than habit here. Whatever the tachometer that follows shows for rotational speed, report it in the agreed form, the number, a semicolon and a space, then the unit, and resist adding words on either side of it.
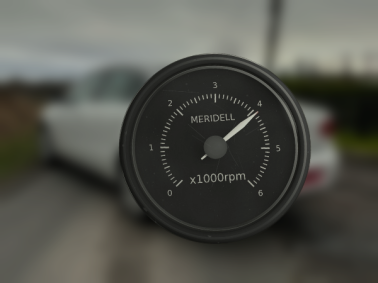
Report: 4100; rpm
